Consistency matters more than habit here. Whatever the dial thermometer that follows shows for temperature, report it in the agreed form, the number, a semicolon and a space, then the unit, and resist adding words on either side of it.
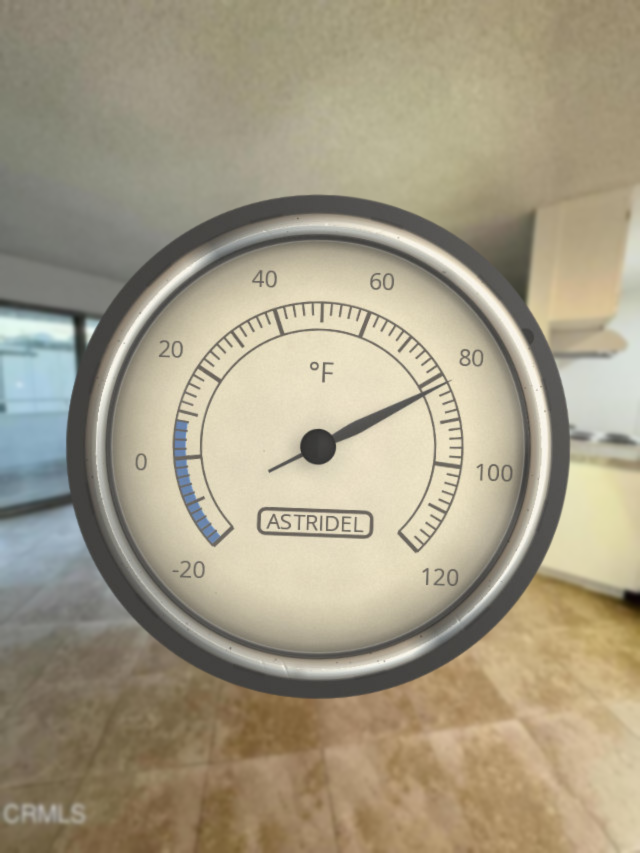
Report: 82; °F
